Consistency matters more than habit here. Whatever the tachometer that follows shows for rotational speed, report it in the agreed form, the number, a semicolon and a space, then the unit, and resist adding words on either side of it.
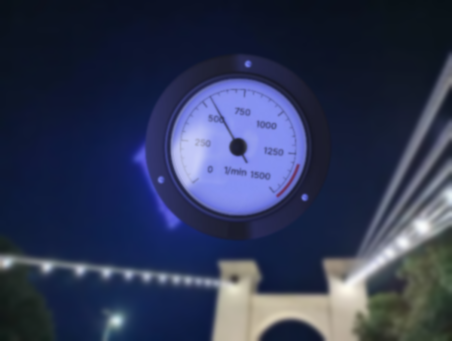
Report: 550; rpm
